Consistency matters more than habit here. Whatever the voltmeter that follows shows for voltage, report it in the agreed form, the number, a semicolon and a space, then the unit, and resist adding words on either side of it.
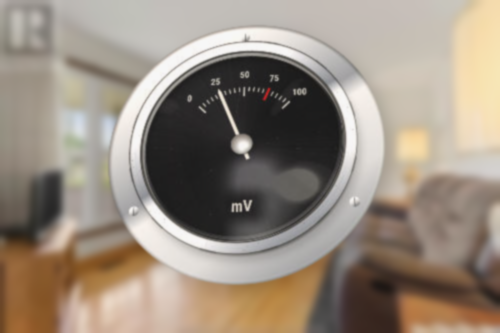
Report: 25; mV
